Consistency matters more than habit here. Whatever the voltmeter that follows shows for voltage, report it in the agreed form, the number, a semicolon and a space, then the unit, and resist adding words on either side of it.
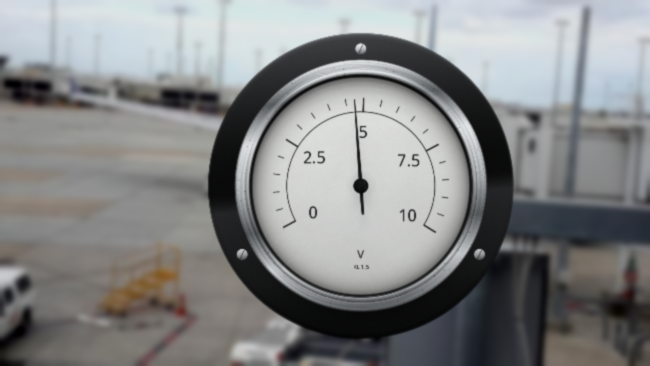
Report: 4.75; V
